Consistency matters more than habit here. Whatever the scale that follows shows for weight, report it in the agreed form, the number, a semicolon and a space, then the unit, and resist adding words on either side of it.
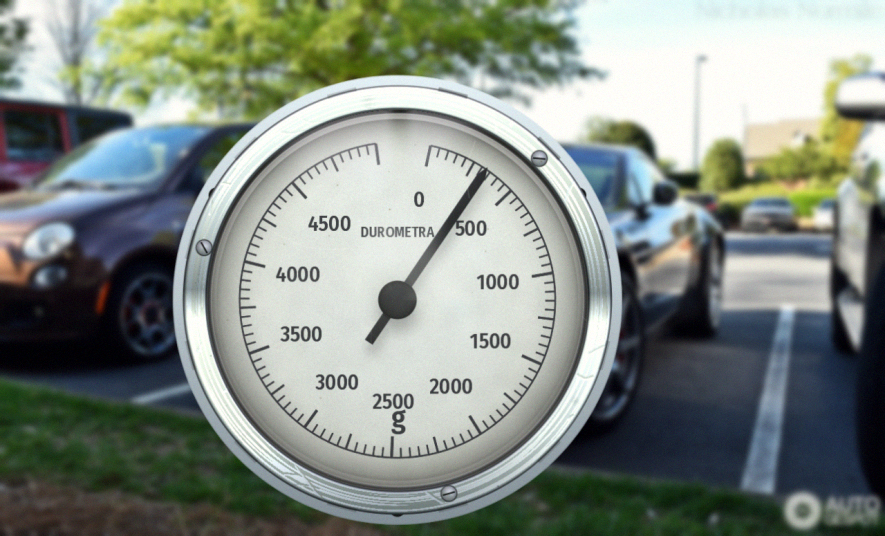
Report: 325; g
